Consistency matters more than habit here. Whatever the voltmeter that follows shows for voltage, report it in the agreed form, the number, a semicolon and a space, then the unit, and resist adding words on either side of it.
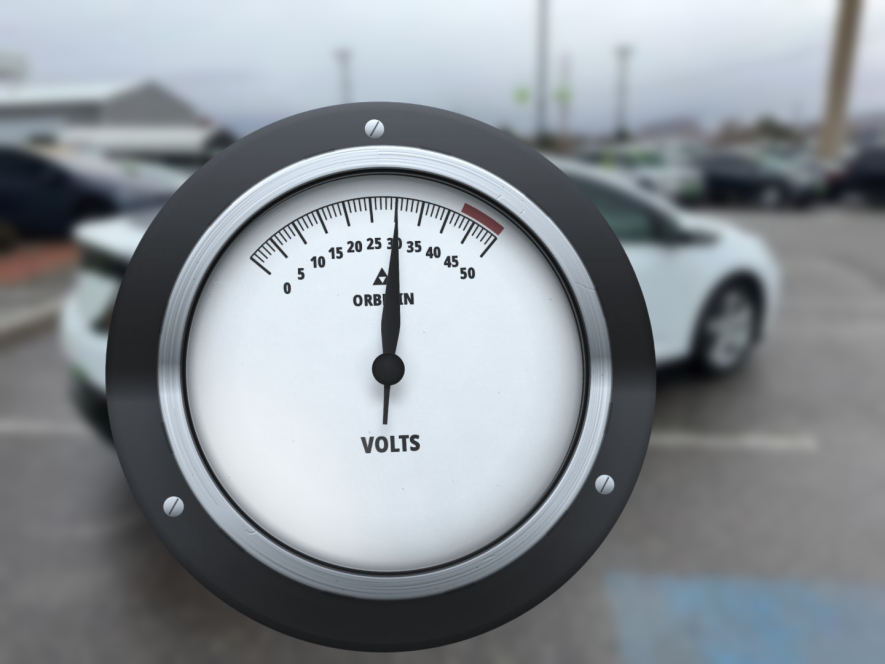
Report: 30; V
